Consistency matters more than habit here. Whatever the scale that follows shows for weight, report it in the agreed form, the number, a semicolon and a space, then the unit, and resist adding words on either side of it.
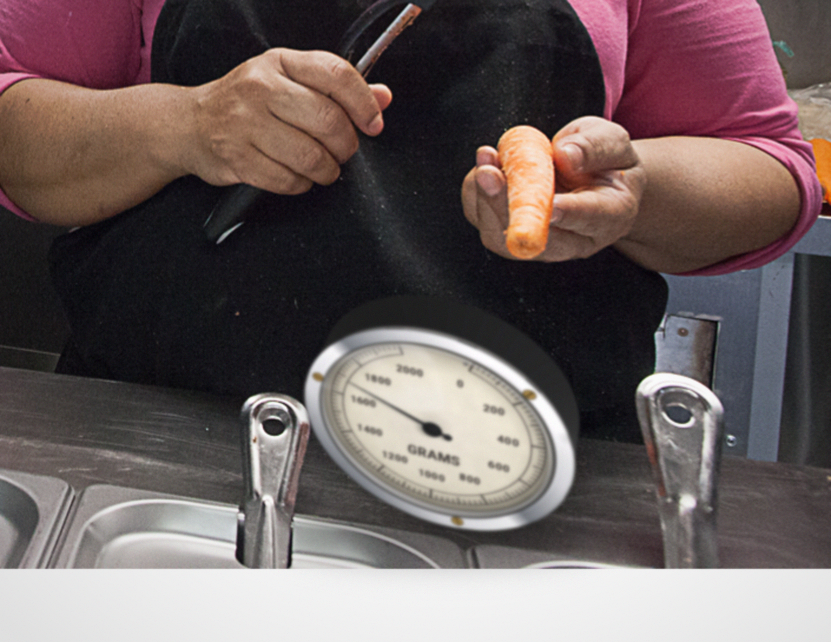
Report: 1700; g
